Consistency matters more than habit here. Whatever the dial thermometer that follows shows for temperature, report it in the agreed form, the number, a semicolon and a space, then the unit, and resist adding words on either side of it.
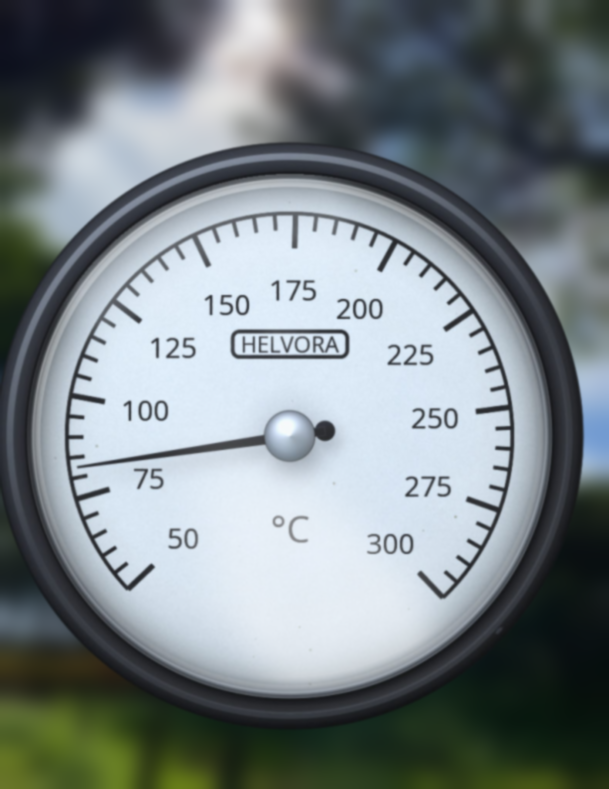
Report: 82.5; °C
